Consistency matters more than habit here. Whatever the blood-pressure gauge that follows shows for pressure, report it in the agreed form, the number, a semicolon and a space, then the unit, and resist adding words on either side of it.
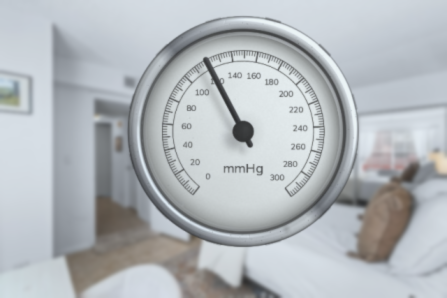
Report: 120; mmHg
